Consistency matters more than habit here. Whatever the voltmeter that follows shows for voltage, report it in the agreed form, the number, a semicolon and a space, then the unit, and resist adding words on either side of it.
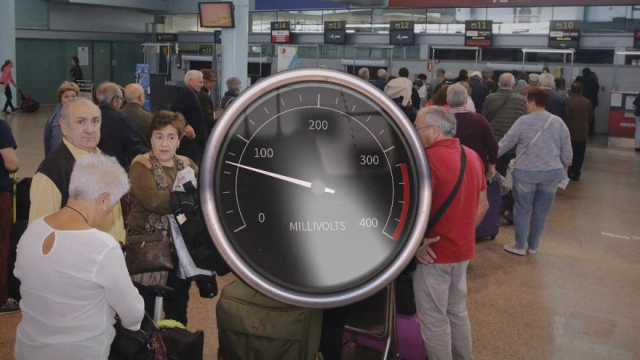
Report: 70; mV
